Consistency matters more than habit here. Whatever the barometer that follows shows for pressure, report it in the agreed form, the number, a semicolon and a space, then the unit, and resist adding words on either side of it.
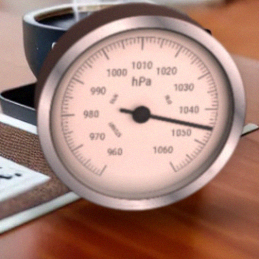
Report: 1045; hPa
